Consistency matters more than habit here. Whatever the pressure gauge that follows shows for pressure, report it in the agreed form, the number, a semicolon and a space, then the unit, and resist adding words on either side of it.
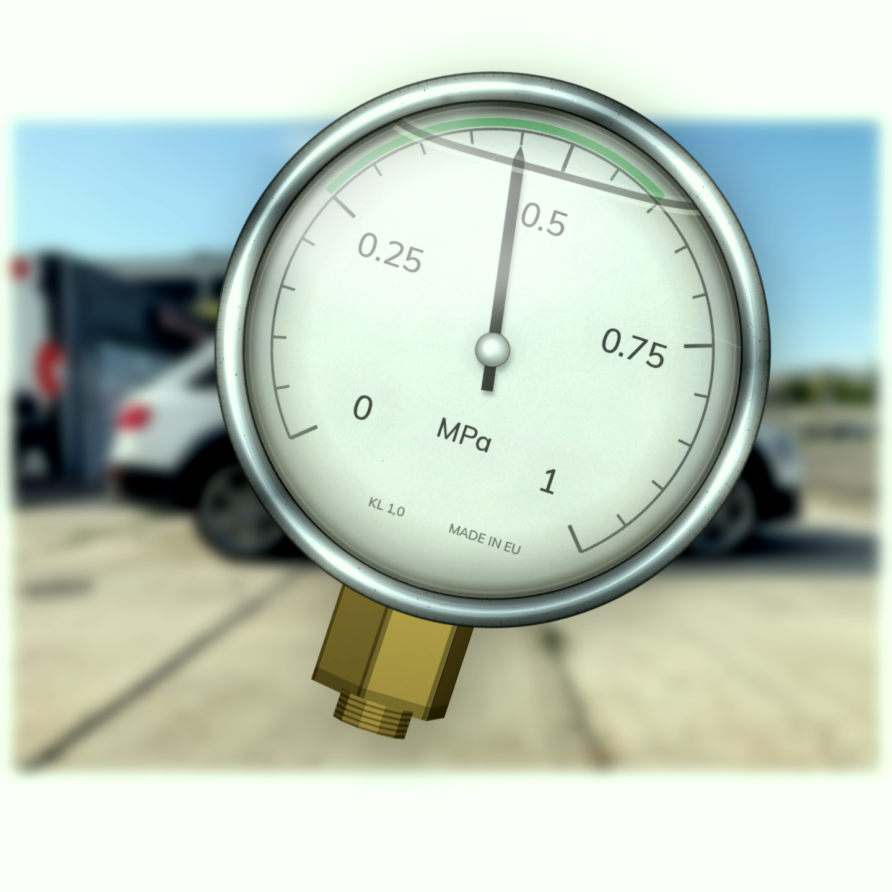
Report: 0.45; MPa
